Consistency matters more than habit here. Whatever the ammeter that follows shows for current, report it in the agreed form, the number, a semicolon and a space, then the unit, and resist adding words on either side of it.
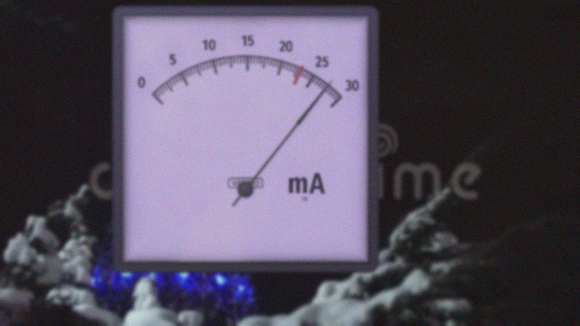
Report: 27.5; mA
